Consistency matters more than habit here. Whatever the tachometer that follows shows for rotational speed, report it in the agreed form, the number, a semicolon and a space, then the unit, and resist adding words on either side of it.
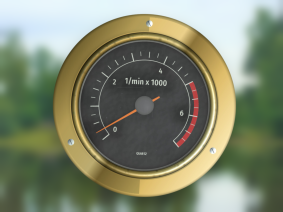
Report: 250; rpm
